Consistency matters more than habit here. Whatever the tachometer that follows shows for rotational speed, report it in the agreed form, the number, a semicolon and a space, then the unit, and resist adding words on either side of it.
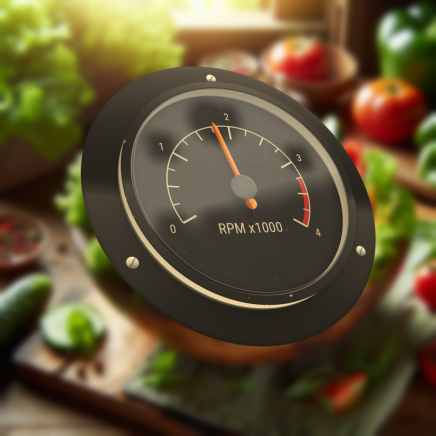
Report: 1750; rpm
